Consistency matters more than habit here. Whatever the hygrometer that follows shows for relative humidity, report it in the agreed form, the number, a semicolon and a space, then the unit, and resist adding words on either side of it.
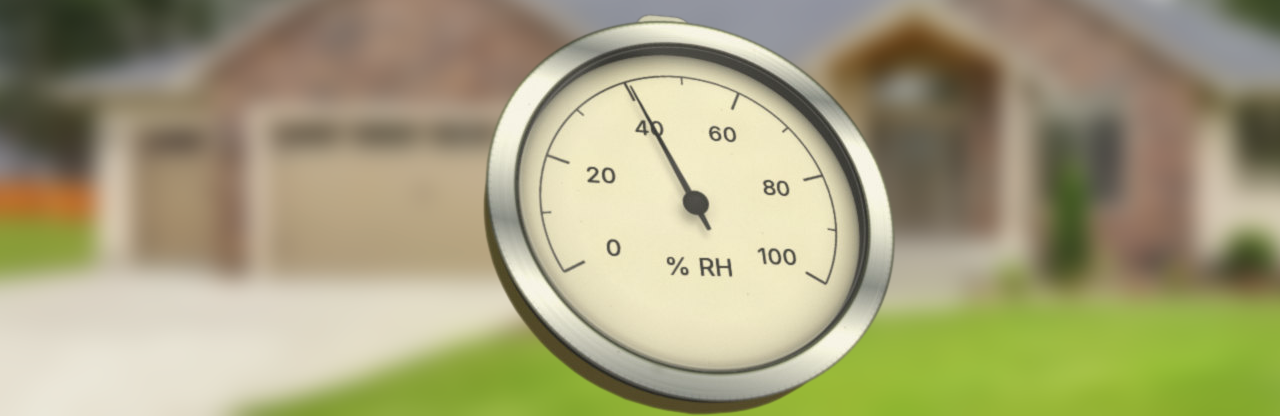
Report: 40; %
